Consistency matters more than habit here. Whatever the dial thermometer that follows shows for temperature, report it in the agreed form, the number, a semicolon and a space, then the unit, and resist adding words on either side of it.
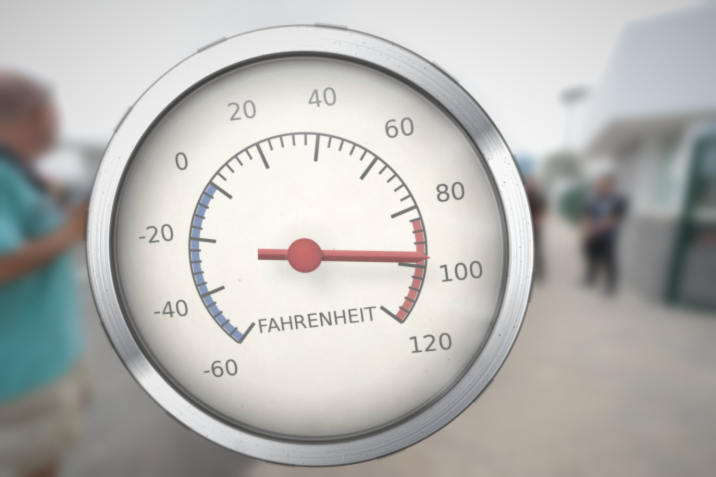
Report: 96; °F
